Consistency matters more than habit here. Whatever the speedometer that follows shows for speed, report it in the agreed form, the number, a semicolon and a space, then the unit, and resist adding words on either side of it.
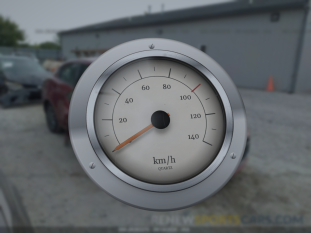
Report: 0; km/h
